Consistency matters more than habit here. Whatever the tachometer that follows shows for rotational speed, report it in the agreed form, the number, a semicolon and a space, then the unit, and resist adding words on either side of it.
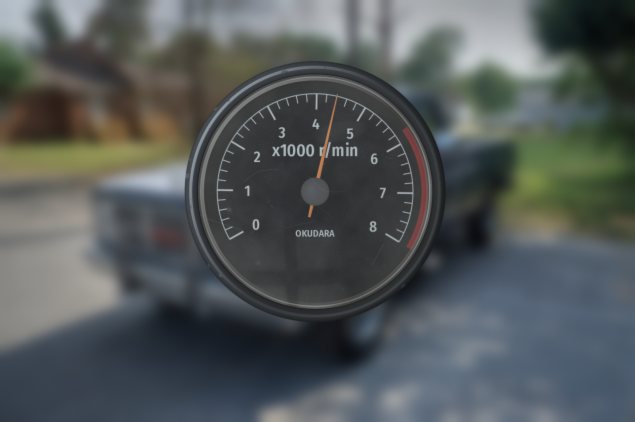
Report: 4400; rpm
